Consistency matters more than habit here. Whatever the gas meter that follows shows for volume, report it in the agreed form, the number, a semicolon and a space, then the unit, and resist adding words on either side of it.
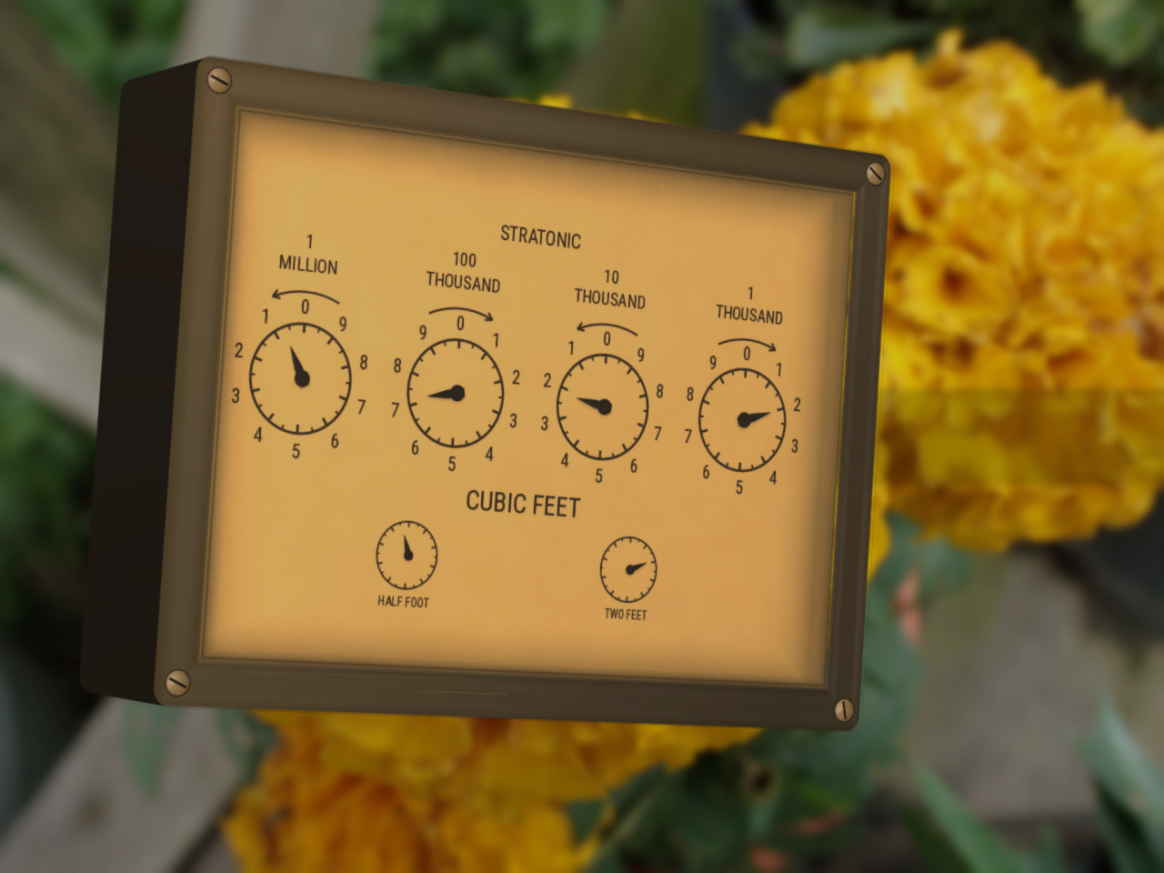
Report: 72200; ft³
